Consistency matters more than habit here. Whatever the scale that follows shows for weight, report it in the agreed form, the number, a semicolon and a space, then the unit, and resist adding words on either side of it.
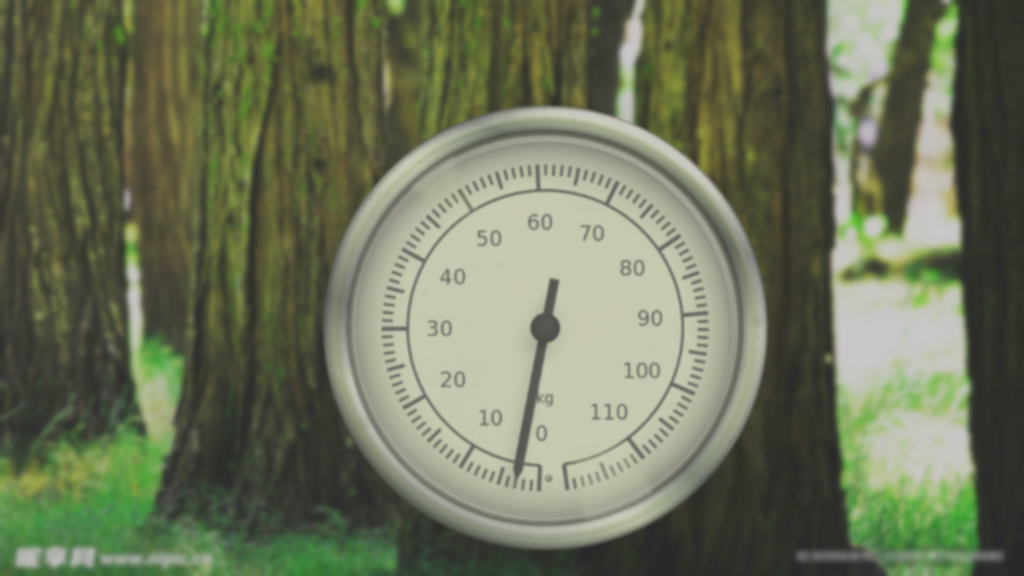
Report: 3; kg
